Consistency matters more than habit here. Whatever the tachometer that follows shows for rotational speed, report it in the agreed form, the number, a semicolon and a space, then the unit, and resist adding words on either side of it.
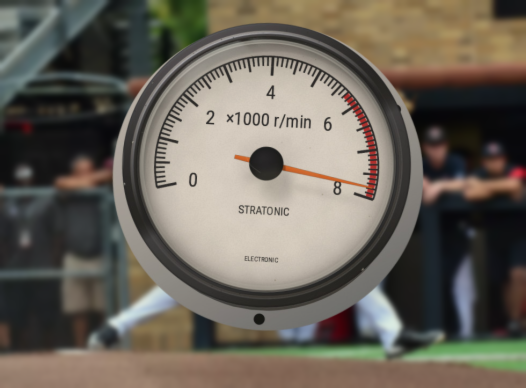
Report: 7800; rpm
